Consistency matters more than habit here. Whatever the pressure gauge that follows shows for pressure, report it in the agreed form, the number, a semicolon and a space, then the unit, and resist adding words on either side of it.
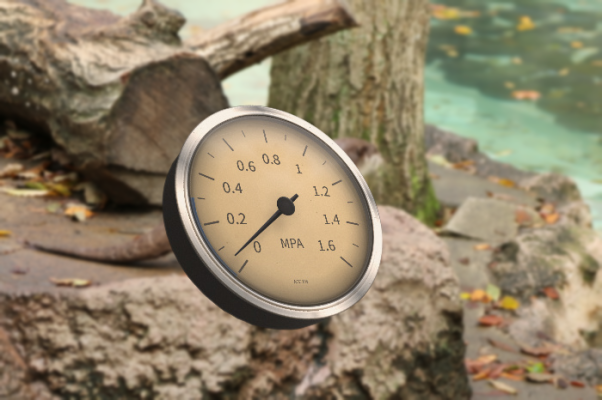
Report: 0.05; MPa
